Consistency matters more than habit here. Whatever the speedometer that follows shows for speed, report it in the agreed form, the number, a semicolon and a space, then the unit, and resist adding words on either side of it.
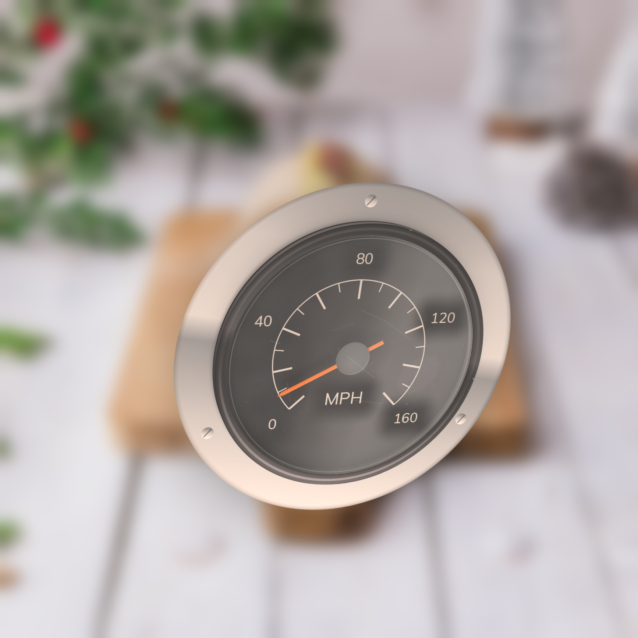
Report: 10; mph
